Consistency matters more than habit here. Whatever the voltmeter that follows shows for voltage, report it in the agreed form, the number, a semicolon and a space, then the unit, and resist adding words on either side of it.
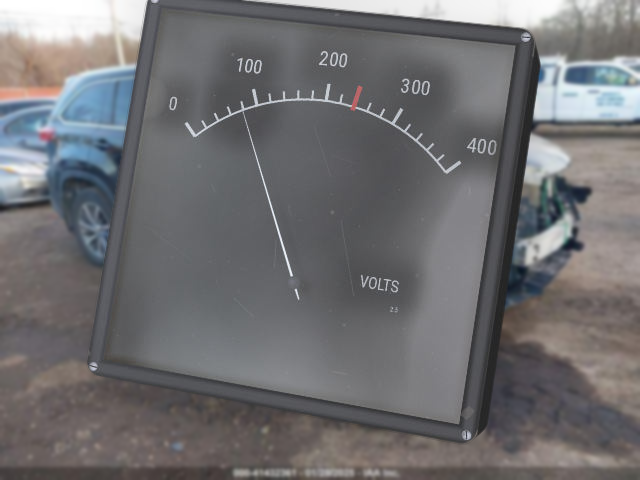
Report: 80; V
